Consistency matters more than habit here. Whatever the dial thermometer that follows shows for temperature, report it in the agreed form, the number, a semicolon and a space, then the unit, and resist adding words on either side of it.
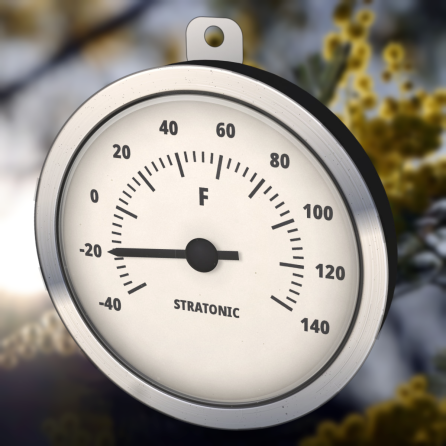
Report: -20; °F
